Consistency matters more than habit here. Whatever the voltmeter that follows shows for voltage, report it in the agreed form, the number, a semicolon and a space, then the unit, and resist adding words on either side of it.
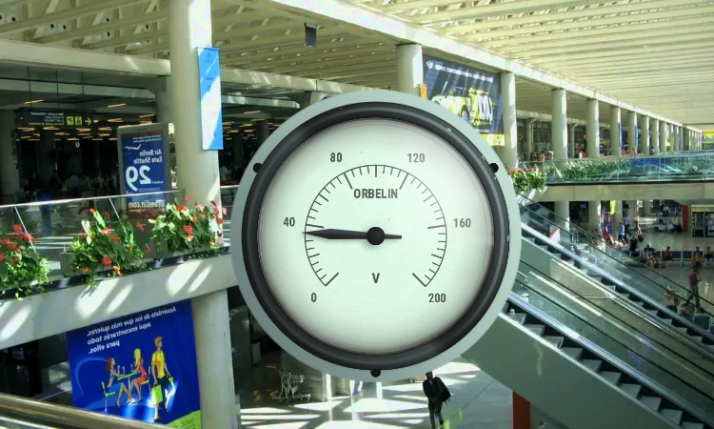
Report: 35; V
